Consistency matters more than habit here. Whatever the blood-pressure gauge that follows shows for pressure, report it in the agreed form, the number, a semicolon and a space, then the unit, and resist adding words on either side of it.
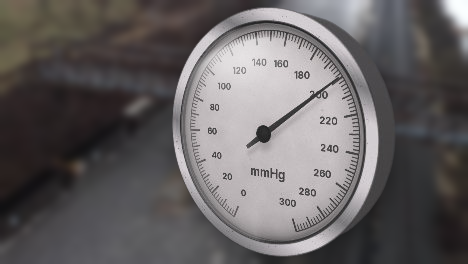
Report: 200; mmHg
